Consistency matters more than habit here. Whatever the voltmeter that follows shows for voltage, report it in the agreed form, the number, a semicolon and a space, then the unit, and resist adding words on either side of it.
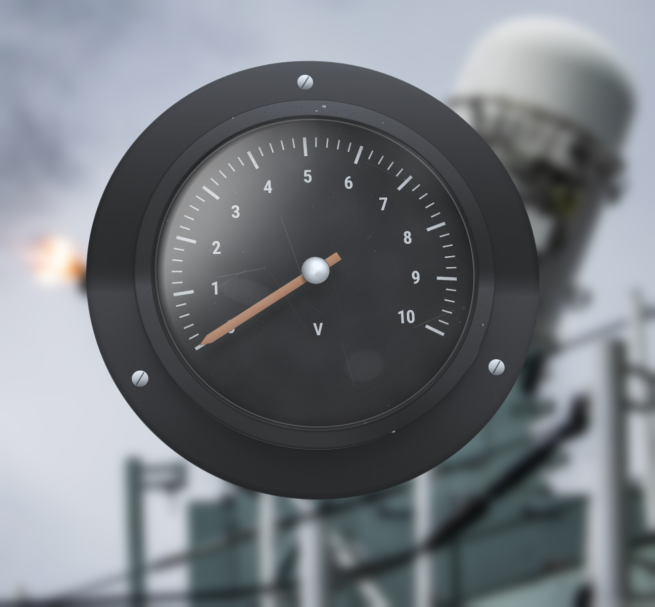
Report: 0; V
